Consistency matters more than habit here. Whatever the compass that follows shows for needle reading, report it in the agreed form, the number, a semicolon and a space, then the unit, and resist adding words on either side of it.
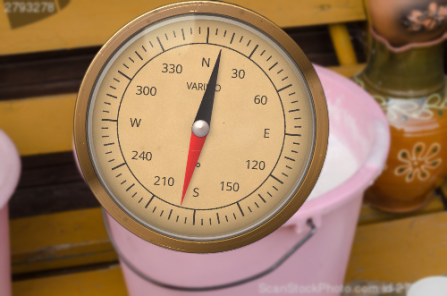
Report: 190; °
